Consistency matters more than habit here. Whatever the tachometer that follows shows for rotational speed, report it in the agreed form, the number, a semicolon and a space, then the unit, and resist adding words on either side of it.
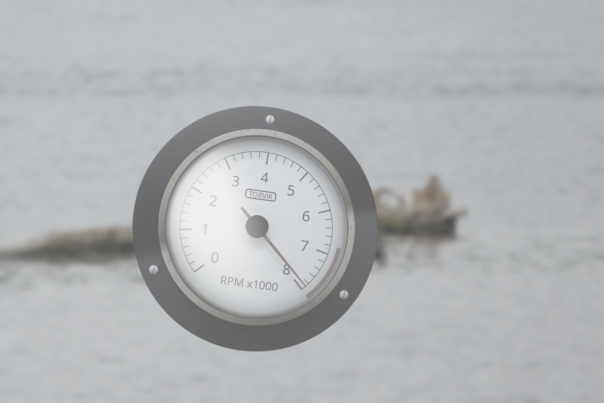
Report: 7900; rpm
